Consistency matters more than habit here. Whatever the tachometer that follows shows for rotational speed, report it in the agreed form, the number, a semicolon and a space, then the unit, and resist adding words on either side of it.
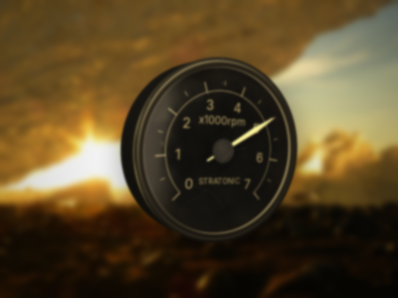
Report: 5000; rpm
